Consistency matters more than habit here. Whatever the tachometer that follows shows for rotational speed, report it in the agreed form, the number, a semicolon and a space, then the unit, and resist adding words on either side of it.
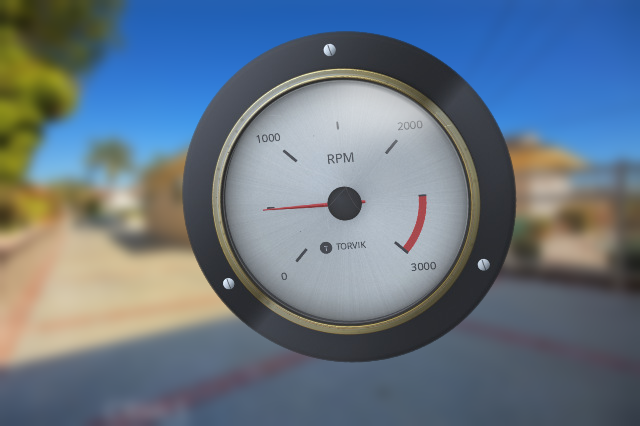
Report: 500; rpm
